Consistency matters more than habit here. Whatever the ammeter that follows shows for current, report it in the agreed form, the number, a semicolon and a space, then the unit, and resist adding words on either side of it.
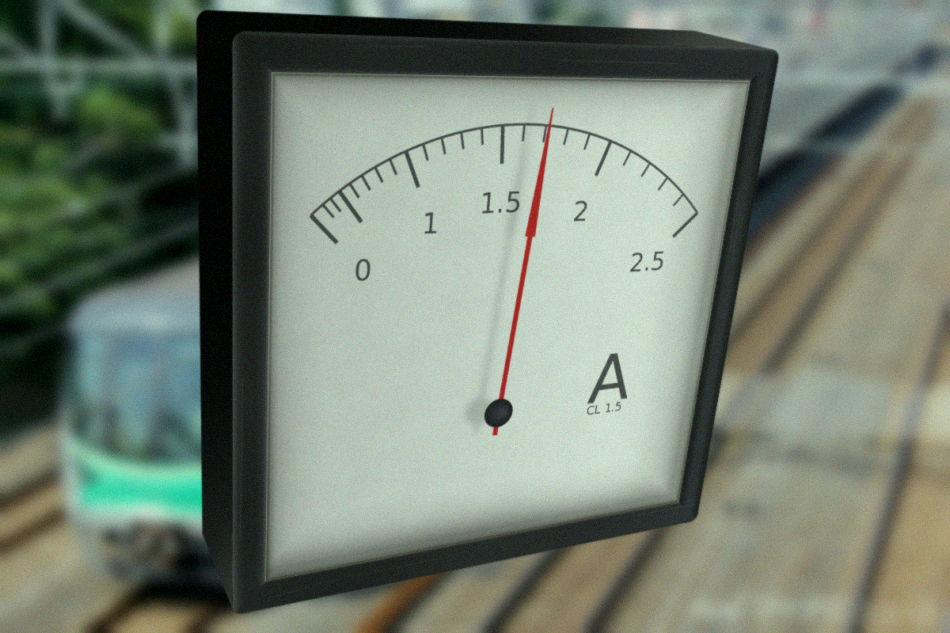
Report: 1.7; A
